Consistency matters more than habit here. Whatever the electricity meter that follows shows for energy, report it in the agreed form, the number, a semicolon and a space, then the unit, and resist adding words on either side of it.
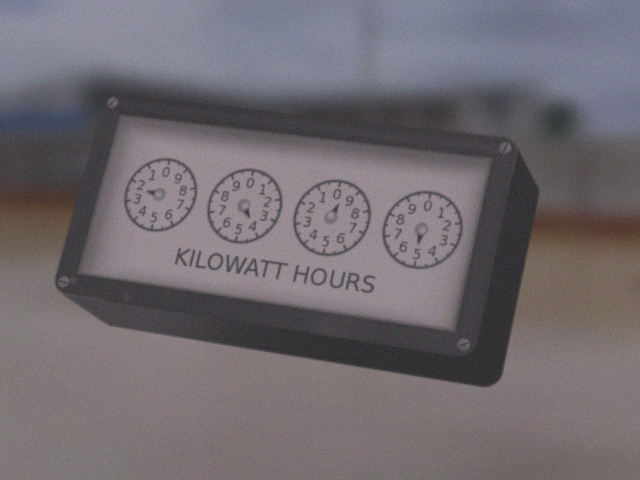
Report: 2395; kWh
